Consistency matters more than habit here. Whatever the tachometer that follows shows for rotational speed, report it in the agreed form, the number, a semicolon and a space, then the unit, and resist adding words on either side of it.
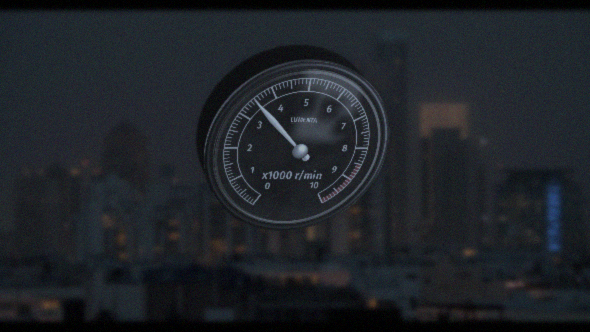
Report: 3500; rpm
